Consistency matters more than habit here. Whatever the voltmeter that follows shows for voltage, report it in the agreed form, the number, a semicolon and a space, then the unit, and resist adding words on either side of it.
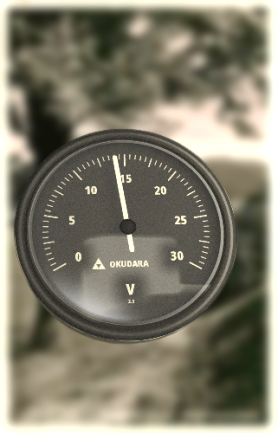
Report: 14; V
